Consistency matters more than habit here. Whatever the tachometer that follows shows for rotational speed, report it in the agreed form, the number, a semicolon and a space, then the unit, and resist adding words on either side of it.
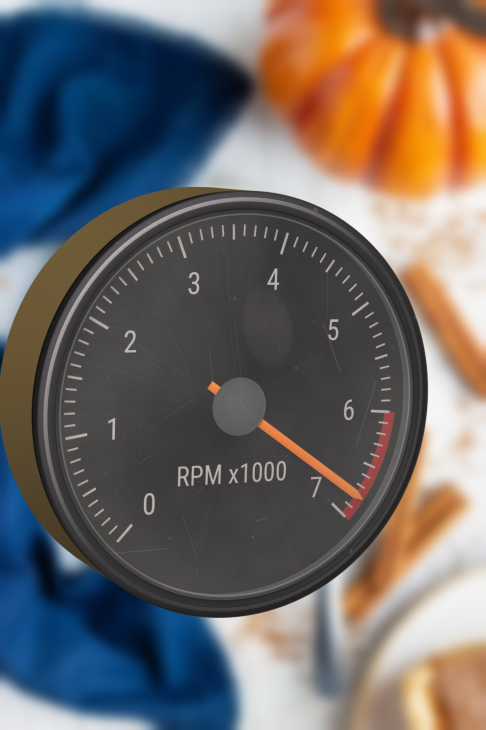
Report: 6800; rpm
